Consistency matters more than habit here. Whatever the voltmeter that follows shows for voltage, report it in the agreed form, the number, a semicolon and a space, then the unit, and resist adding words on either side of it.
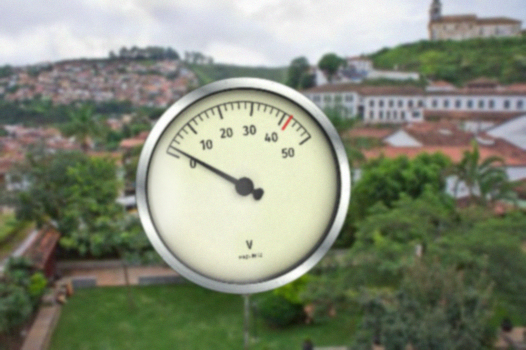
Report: 2; V
